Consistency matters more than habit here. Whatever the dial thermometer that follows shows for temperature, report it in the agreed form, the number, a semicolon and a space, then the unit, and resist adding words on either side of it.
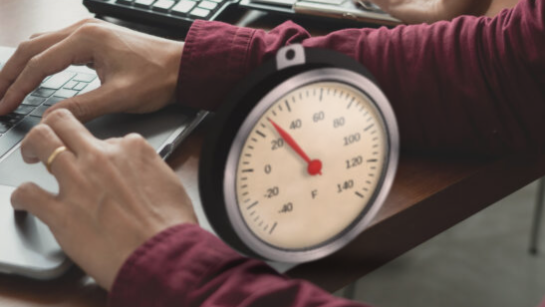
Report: 28; °F
